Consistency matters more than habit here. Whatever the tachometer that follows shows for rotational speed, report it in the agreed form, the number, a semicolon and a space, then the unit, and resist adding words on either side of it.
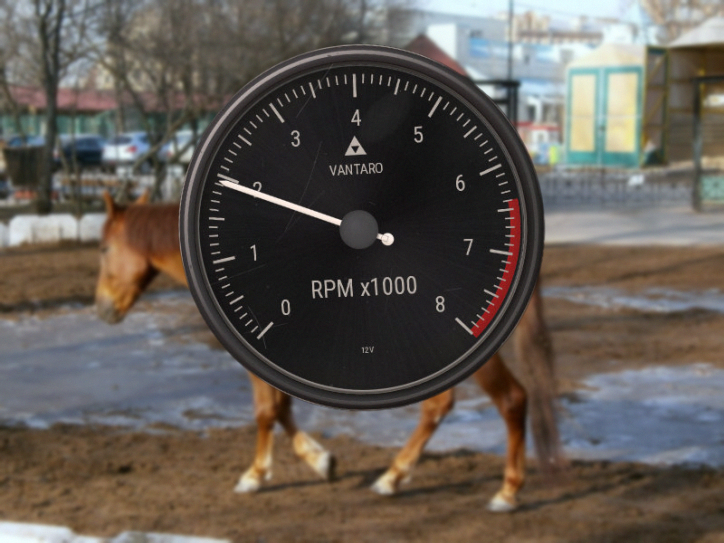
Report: 1950; rpm
